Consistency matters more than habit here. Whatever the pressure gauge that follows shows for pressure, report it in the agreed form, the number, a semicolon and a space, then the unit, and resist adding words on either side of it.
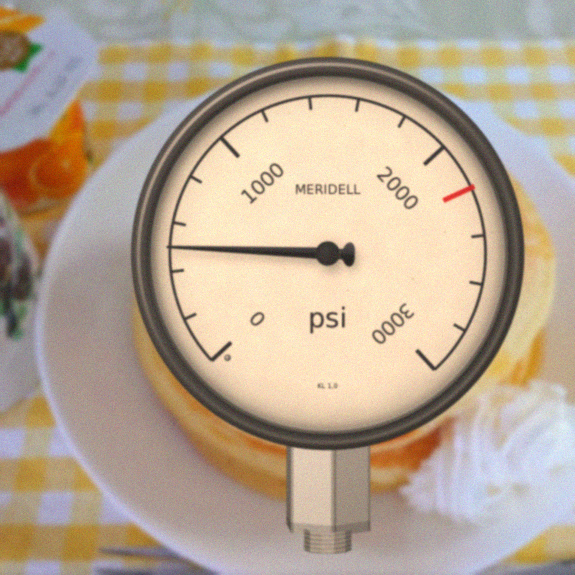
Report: 500; psi
